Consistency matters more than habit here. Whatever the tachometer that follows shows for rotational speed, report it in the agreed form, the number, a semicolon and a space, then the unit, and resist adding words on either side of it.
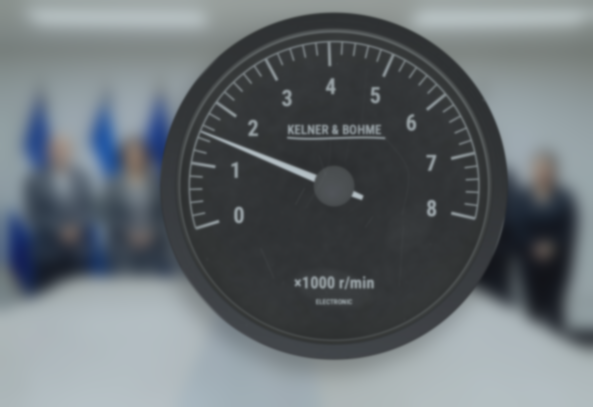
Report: 1500; rpm
